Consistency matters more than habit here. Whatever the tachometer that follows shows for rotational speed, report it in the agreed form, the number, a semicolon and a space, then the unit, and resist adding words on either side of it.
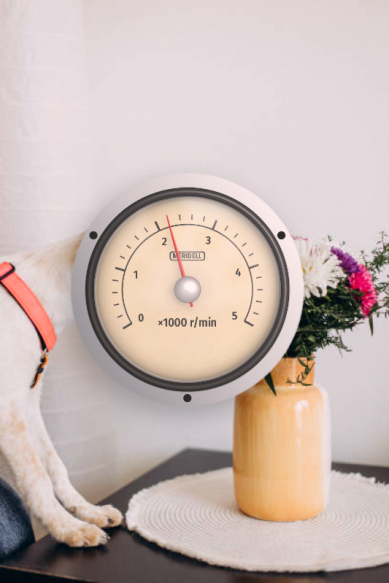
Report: 2200; rpm
